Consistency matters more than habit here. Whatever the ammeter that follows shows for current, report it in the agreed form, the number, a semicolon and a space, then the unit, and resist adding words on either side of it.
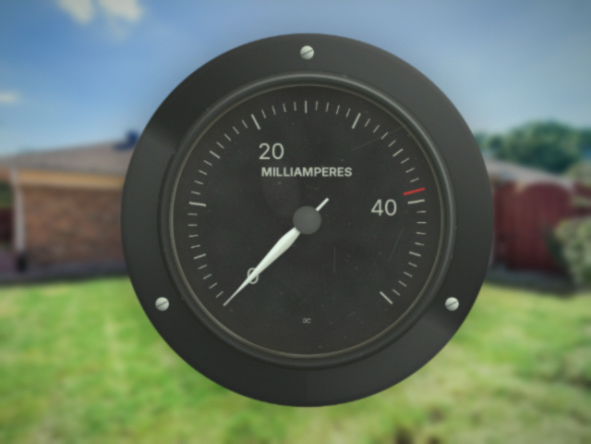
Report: 0; mA
